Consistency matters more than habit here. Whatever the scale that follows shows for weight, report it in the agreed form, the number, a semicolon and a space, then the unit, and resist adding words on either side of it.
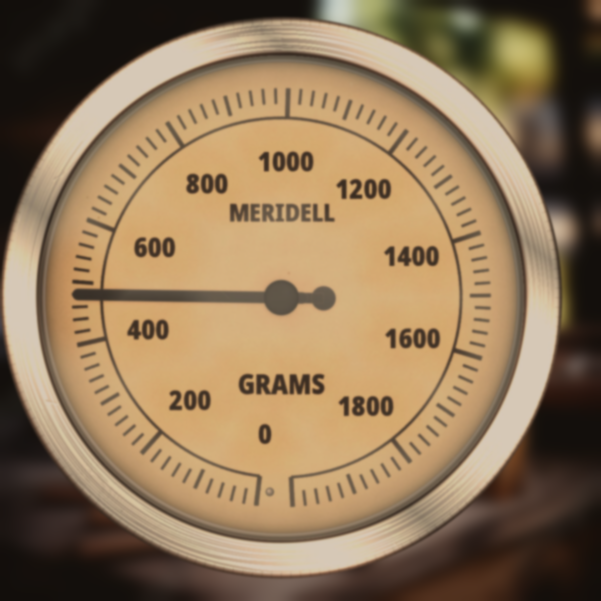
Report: 480; g
